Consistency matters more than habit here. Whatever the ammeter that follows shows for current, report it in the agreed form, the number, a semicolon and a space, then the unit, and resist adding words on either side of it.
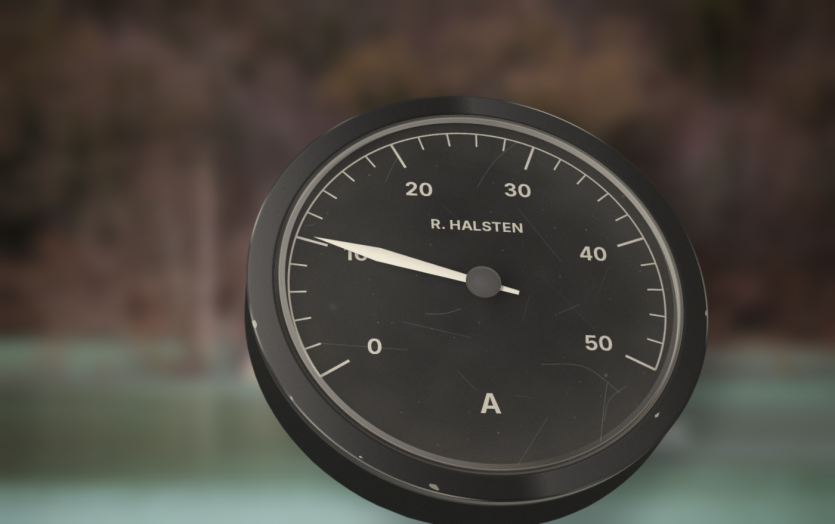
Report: 10; A
